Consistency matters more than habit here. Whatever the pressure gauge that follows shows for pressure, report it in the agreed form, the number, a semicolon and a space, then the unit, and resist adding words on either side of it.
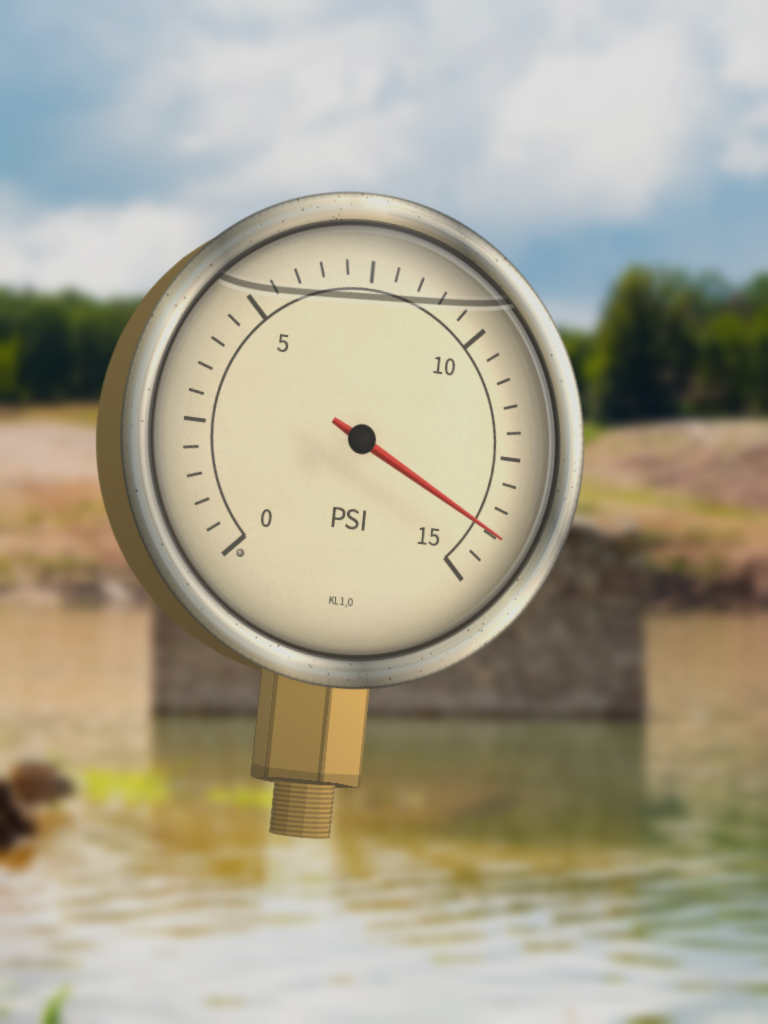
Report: 14; psi
